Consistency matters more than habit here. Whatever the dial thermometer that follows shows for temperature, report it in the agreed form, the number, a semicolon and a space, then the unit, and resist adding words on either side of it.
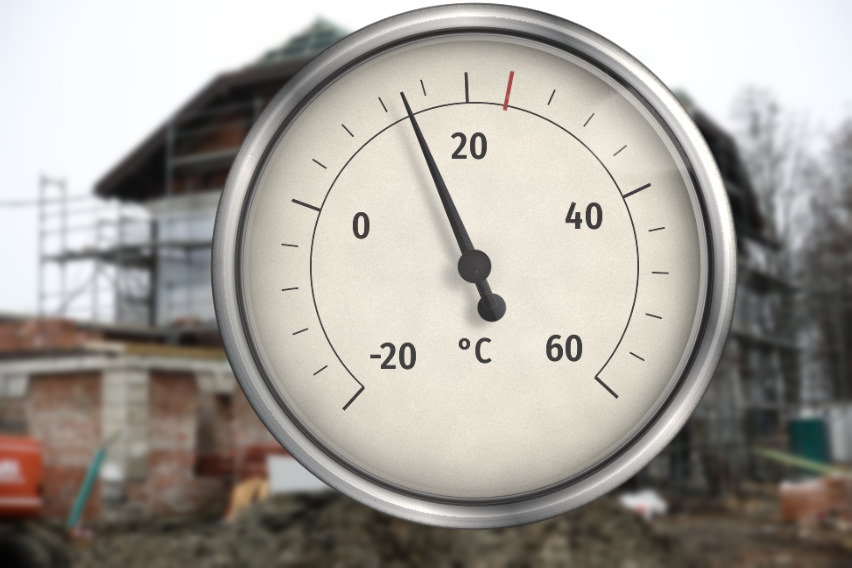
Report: 14; °C
